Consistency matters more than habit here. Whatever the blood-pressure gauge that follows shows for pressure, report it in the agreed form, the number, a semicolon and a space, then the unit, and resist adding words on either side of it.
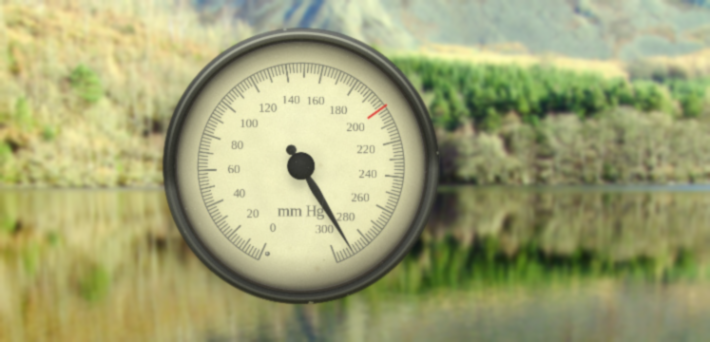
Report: 290; mmHg
